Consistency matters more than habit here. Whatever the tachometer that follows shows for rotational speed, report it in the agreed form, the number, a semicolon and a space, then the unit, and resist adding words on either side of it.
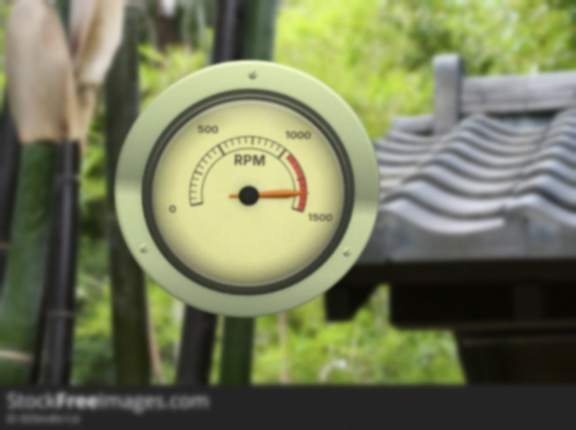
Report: 1350; rpm
